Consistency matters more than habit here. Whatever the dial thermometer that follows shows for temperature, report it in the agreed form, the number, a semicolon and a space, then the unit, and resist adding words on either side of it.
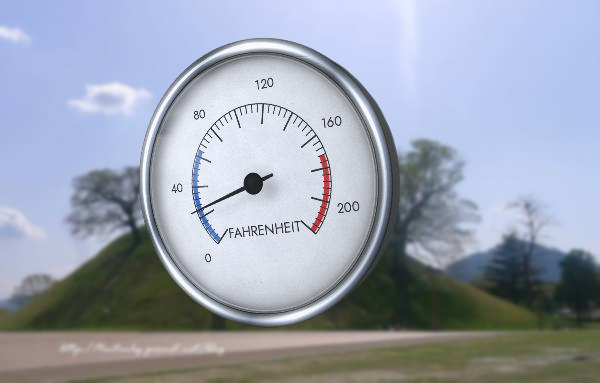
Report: 24; °F
